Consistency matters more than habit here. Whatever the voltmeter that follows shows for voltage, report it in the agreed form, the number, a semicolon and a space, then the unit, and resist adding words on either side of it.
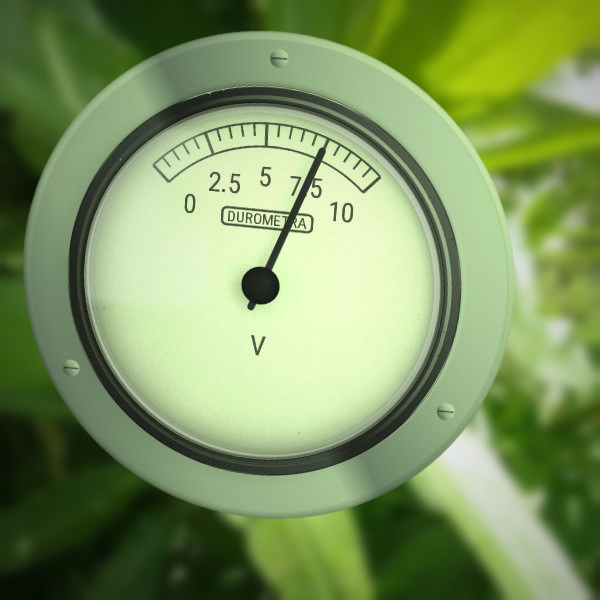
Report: 7.5; V
